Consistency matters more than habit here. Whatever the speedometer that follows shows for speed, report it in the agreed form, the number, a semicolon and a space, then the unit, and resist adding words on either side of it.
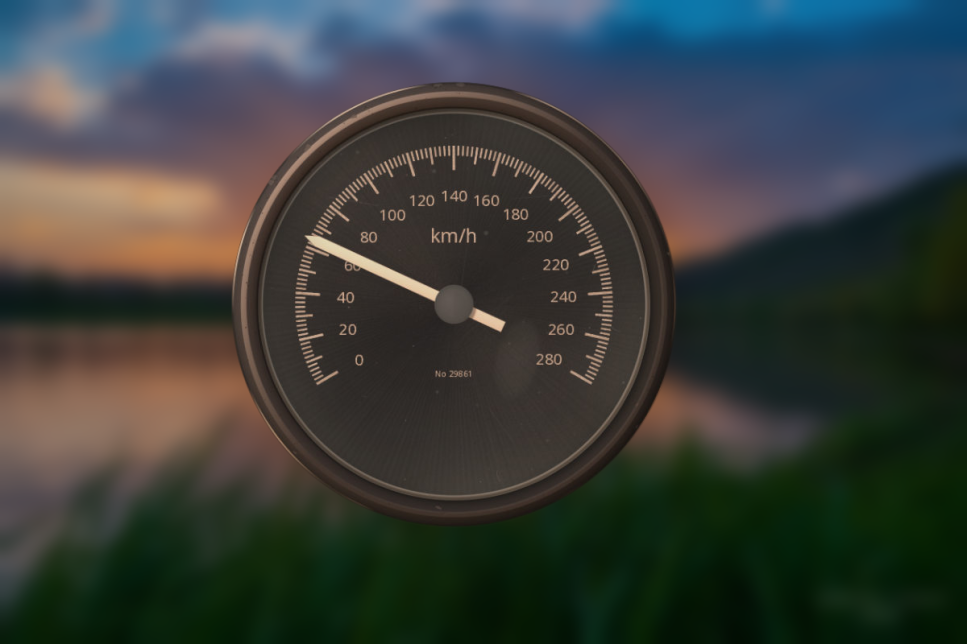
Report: 64; km/h
